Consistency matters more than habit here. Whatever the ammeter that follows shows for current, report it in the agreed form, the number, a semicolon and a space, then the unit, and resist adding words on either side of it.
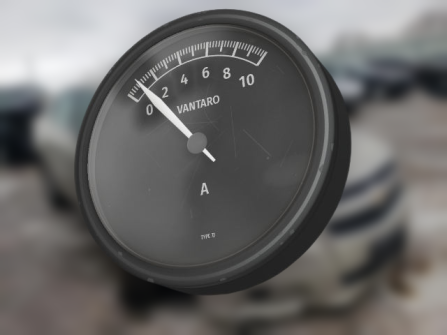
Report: 1; A
